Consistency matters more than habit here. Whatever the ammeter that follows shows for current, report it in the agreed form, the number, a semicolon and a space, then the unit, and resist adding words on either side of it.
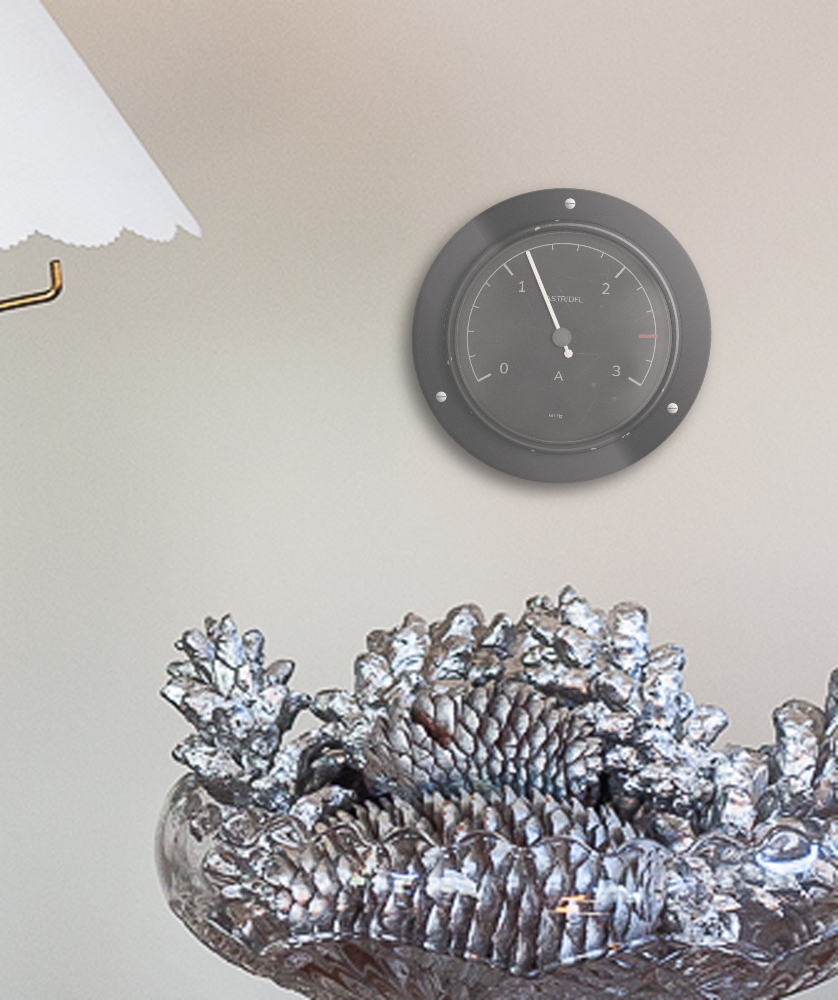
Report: 1.2; A
